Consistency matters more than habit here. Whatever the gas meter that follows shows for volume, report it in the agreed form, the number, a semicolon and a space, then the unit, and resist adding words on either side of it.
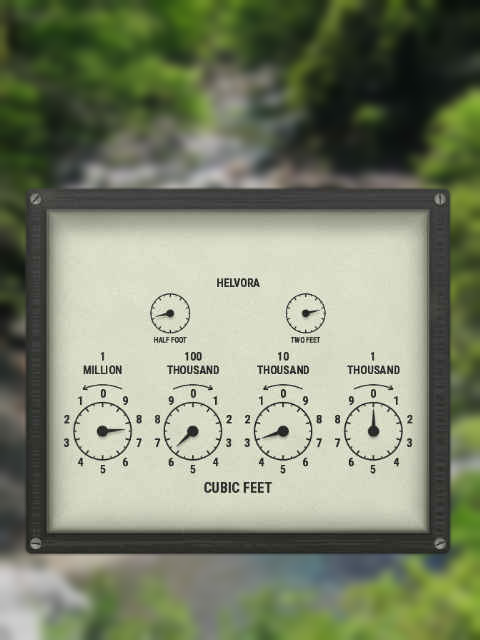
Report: 763000; ft³
